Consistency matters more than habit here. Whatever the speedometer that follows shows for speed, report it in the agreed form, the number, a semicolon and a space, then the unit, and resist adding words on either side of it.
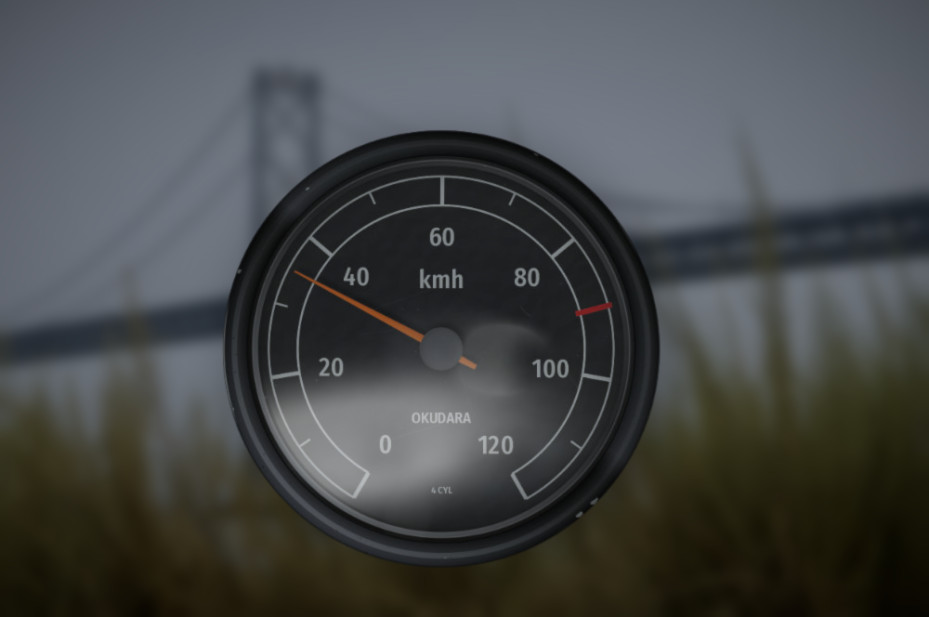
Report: 35; km/h
